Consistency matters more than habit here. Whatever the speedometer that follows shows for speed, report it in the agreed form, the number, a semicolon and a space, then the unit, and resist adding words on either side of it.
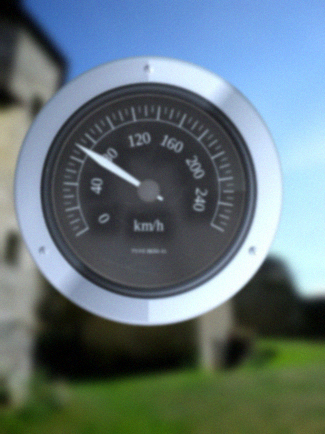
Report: 70; km/h
